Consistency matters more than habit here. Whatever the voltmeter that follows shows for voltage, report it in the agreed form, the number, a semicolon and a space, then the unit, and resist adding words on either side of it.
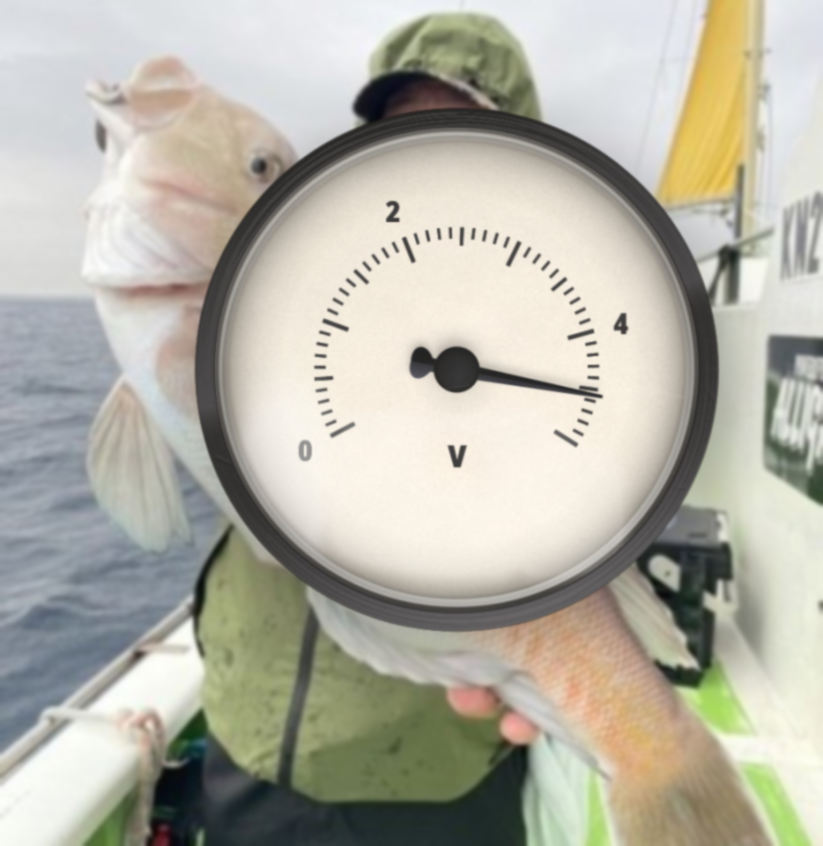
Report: 4.55; V
